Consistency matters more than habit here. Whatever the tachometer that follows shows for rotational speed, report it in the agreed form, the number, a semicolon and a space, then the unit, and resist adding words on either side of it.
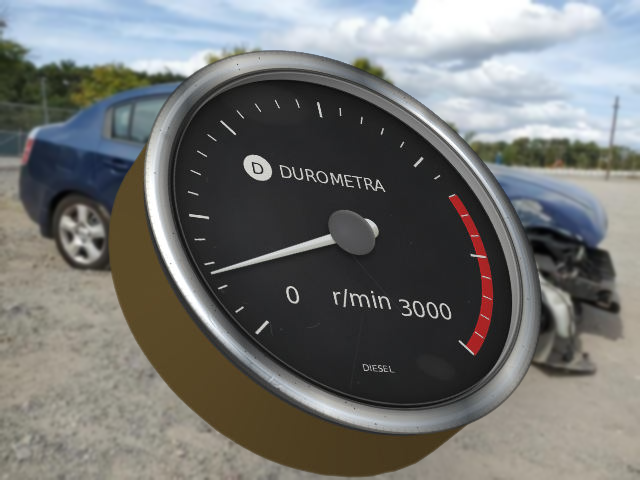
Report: 250; rpm
